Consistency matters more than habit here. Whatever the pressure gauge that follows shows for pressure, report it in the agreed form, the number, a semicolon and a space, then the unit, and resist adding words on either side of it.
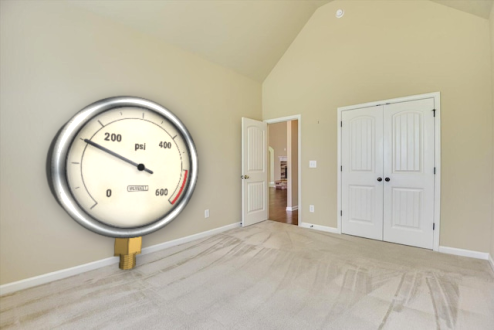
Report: 150; psi
